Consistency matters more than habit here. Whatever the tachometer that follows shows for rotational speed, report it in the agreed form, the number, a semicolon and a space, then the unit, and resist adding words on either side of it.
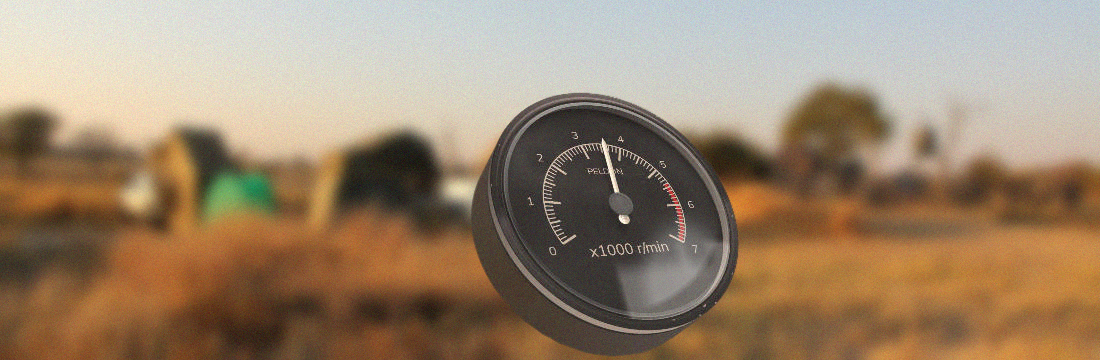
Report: 3500; rpm
